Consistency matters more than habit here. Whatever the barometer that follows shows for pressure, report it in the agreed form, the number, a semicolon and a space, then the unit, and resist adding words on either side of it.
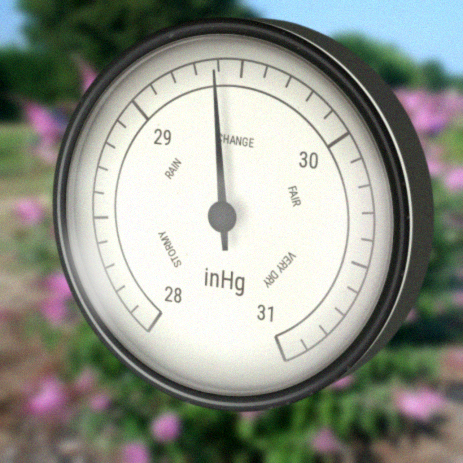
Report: 29.4; inHg
